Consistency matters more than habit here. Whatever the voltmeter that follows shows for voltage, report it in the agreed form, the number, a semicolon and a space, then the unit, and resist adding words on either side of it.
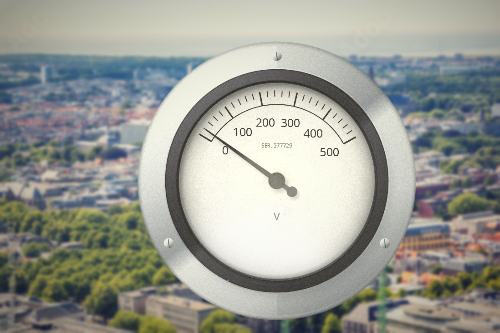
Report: 20; V
